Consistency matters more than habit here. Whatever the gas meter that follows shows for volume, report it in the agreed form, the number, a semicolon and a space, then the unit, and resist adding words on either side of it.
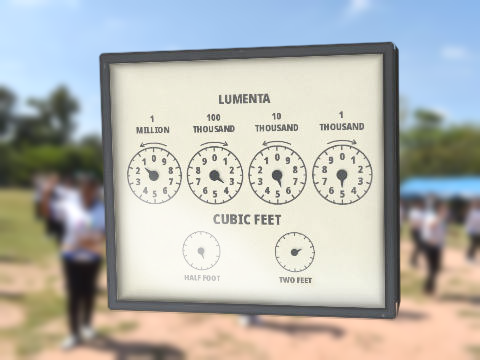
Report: 135500; ft³
